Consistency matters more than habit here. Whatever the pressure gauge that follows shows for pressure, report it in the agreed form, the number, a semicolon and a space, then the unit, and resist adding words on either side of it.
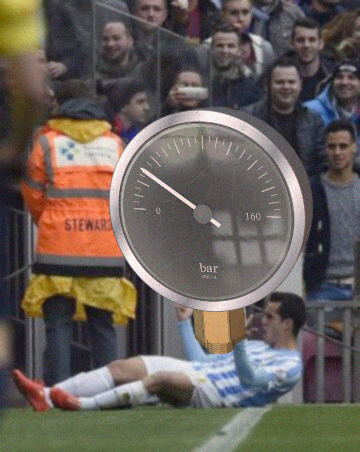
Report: 30; bar
